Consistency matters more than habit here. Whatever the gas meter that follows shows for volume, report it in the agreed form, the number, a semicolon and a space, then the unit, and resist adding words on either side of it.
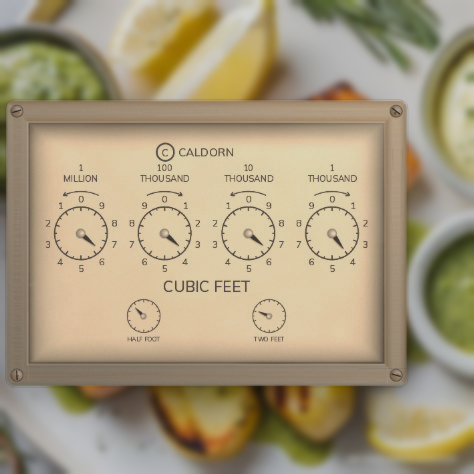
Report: 636400; ft³
